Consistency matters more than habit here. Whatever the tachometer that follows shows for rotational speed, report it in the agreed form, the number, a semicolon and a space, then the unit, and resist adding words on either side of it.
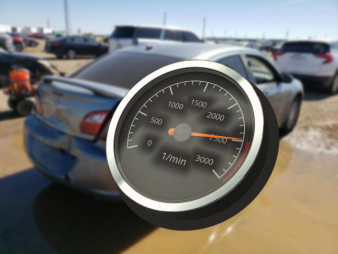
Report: 2500; rpm
